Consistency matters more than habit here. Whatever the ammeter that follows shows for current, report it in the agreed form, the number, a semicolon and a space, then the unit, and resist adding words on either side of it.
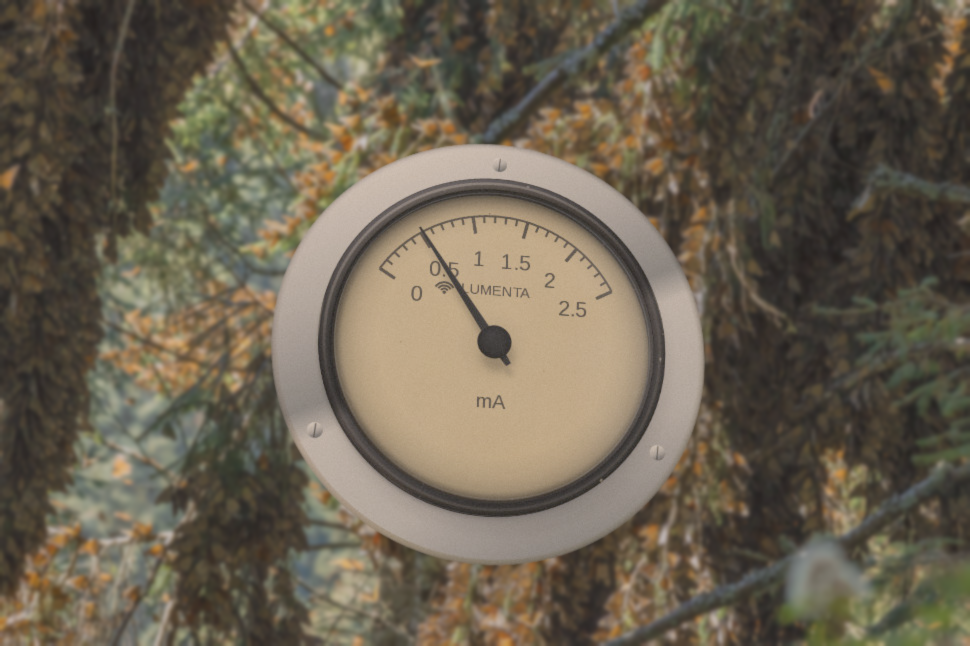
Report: 0.5; mA
